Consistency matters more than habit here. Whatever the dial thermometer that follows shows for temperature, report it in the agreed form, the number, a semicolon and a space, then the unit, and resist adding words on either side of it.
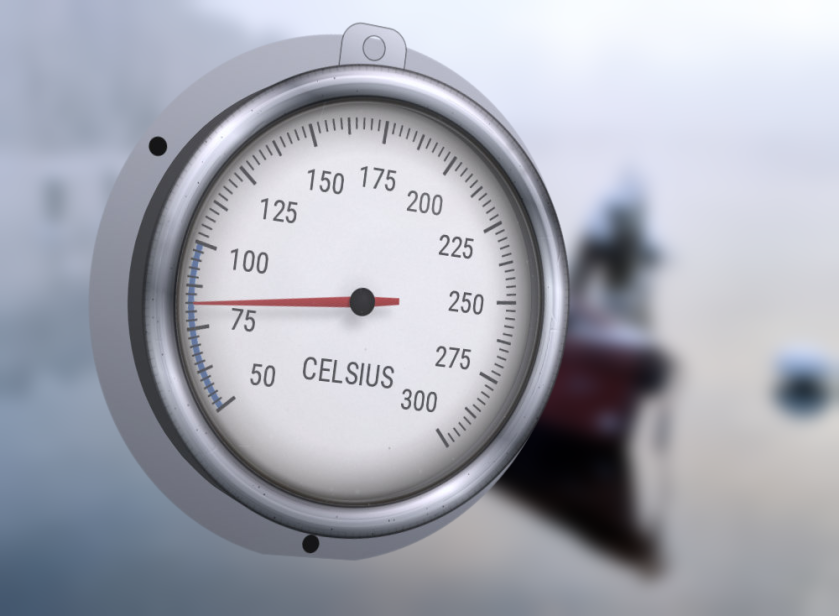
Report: 82.5; °C
